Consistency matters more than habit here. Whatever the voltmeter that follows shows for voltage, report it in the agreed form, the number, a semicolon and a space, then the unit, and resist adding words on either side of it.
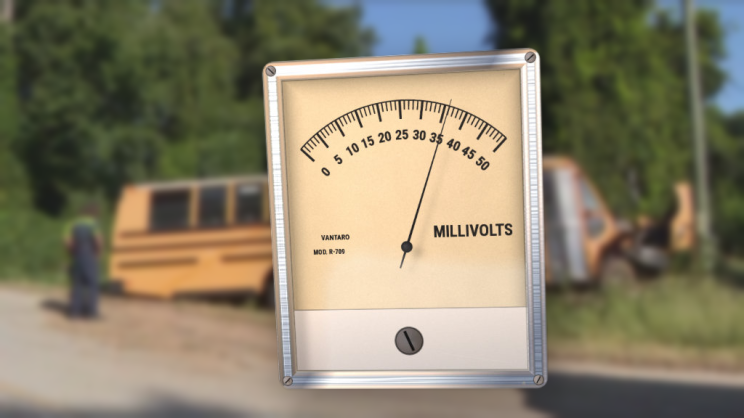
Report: 36; mV
